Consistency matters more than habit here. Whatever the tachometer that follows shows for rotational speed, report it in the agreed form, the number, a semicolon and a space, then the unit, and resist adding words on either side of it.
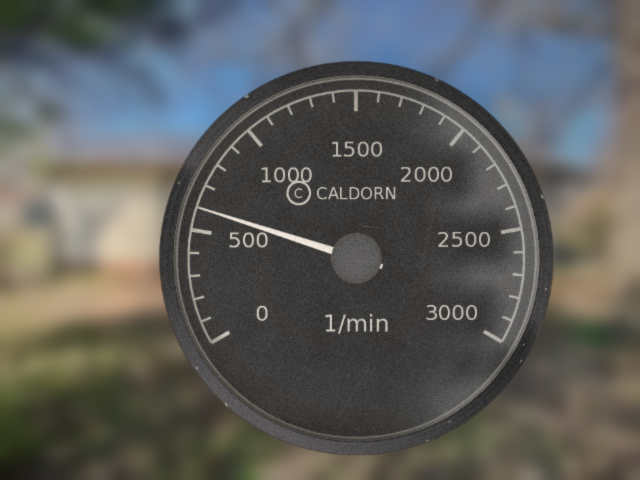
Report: 600; rpm
